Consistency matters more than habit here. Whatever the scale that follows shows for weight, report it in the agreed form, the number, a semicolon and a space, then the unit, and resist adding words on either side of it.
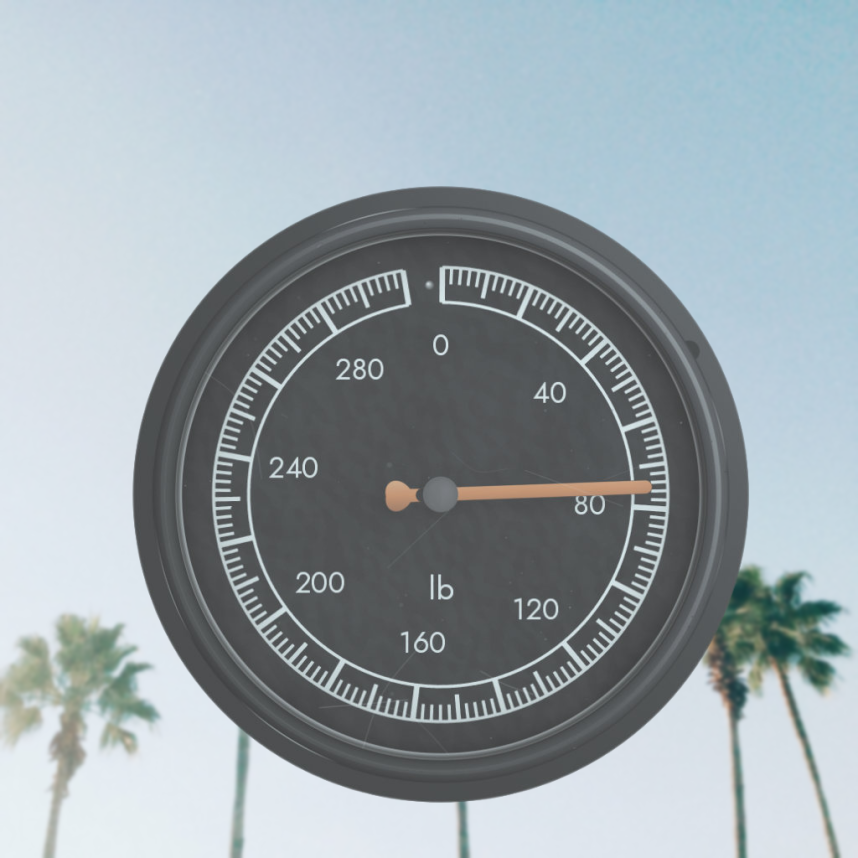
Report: 75; lb
